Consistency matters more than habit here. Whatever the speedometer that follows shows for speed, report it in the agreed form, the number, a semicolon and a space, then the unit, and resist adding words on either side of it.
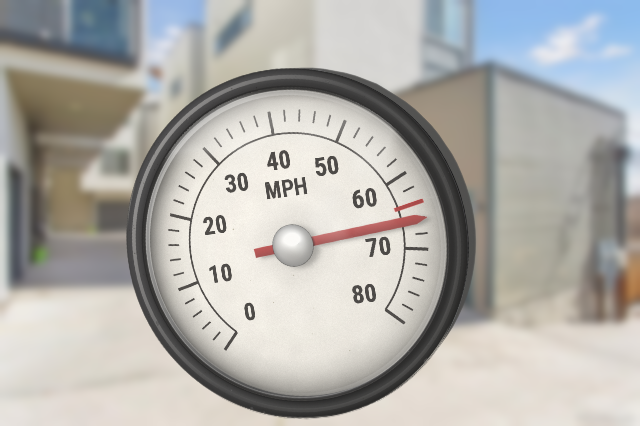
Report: 66; mph
